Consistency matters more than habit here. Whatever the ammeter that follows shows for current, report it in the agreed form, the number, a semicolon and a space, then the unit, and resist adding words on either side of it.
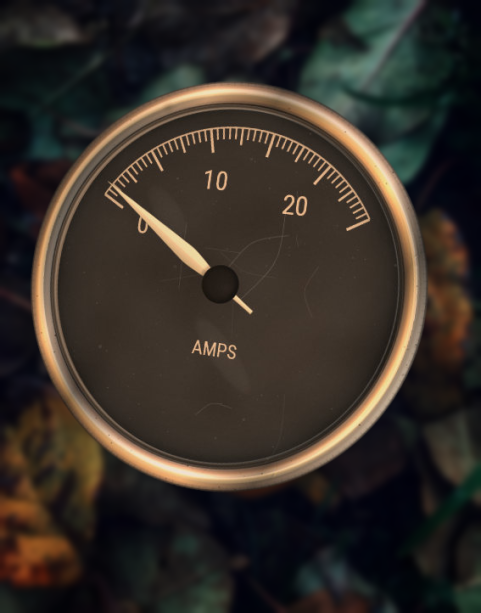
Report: 1; A
